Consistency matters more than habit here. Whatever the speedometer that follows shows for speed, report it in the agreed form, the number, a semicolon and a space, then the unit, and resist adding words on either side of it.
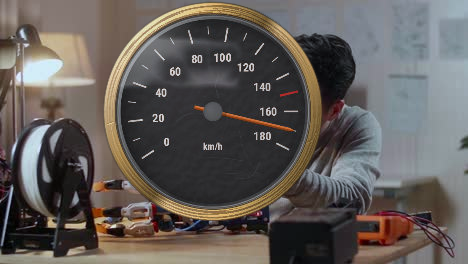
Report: 170; km/h
